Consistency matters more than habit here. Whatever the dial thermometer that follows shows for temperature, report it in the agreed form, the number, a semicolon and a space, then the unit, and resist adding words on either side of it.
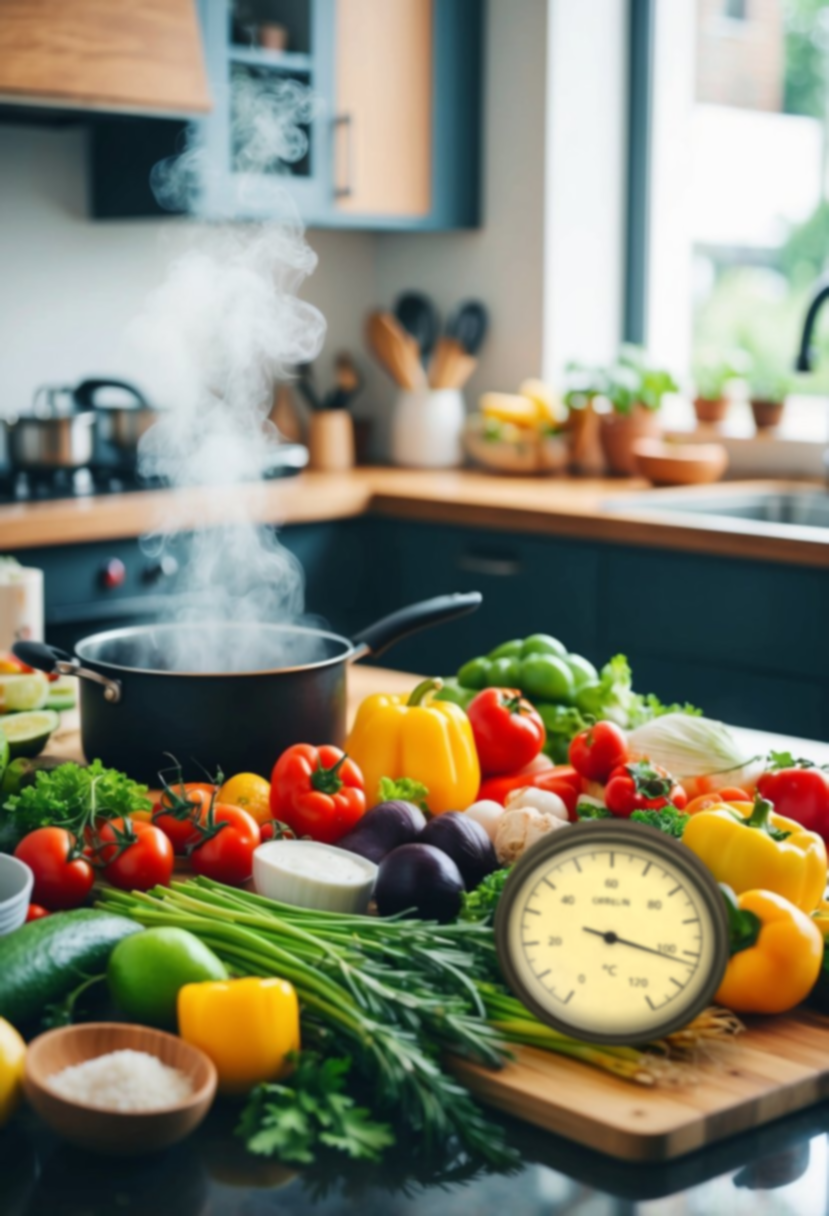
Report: 102.5; °C
